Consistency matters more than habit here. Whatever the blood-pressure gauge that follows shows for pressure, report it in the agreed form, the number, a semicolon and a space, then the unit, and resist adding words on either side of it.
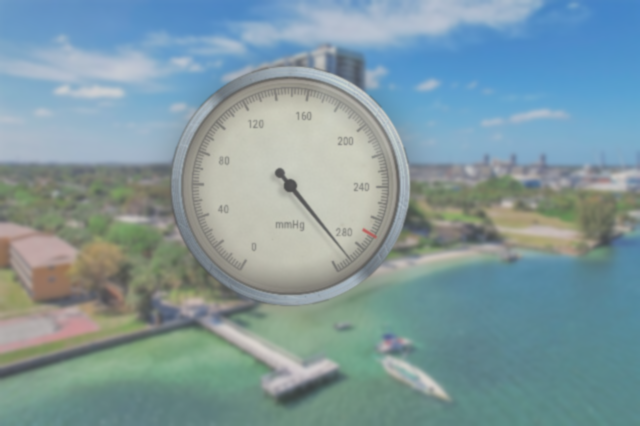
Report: 290; mmHg
